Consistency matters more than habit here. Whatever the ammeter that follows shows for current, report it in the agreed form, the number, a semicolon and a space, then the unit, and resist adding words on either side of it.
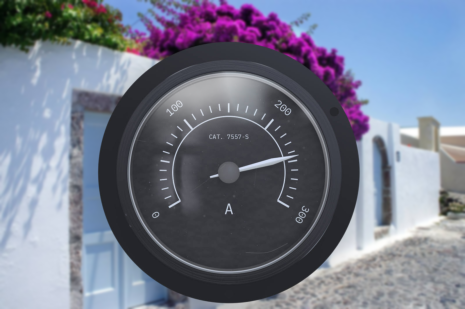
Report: 245; A
